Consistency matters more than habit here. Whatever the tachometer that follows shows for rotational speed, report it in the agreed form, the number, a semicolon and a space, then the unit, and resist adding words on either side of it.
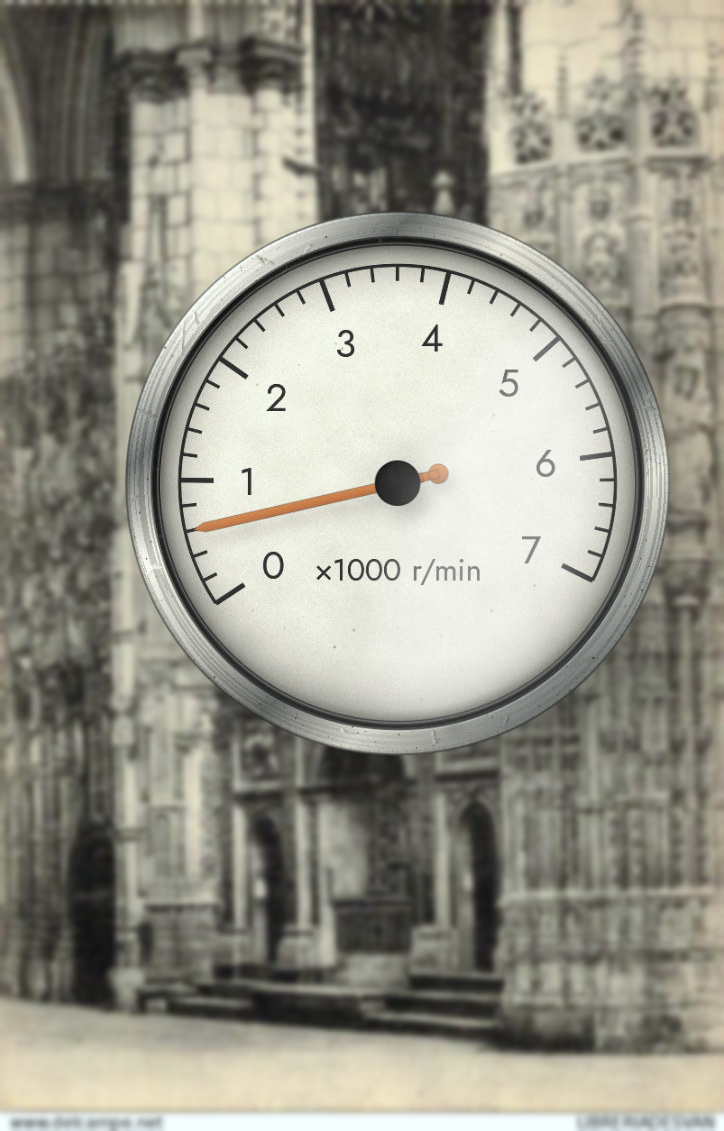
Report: 600; rpm
